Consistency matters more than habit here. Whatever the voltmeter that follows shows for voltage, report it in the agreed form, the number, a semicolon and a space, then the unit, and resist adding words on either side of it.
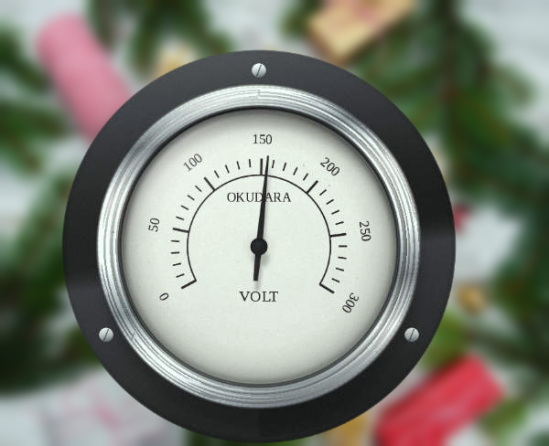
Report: 155; V
